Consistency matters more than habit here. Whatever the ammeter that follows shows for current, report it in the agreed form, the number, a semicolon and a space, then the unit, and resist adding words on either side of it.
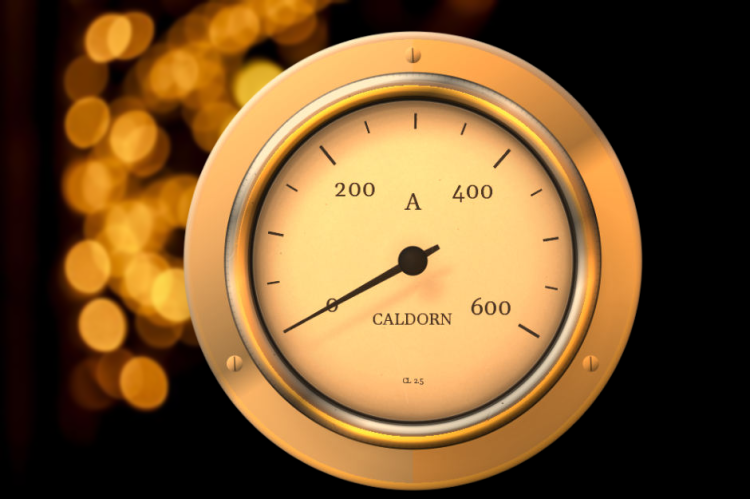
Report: 0; A
